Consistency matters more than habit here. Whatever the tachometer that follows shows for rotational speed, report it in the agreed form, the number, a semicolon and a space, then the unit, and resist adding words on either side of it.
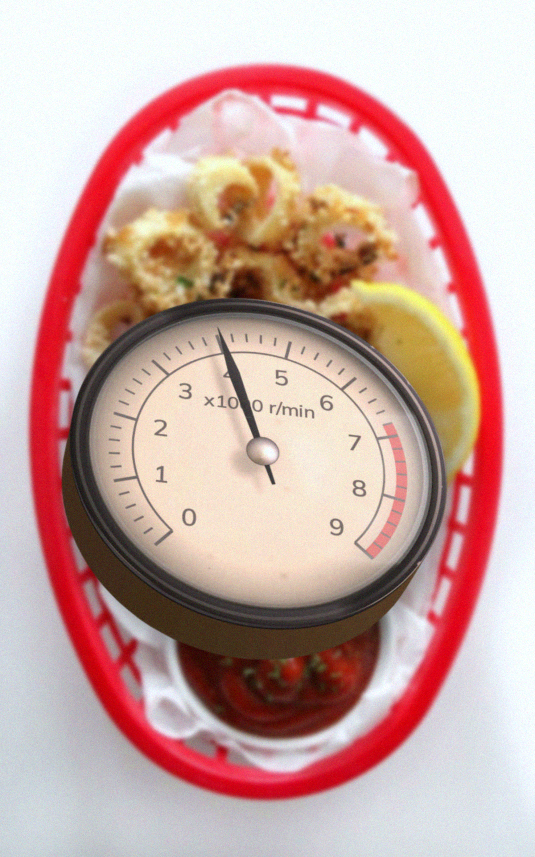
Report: 4000; rpm
